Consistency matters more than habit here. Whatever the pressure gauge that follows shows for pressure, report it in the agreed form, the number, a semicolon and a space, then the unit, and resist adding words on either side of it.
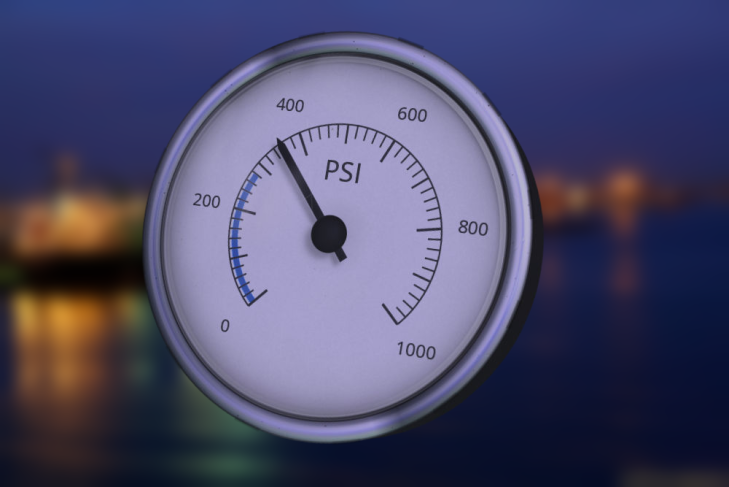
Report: 360; psi
